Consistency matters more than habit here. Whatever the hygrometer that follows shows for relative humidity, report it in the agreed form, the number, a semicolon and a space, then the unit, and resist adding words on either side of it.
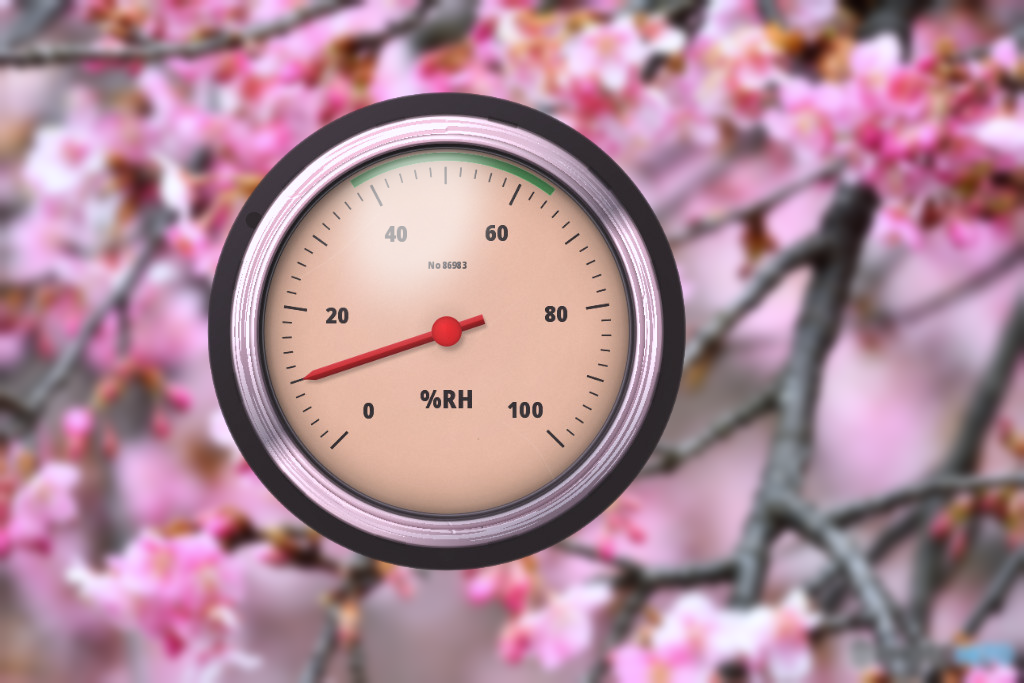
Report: 10; %
